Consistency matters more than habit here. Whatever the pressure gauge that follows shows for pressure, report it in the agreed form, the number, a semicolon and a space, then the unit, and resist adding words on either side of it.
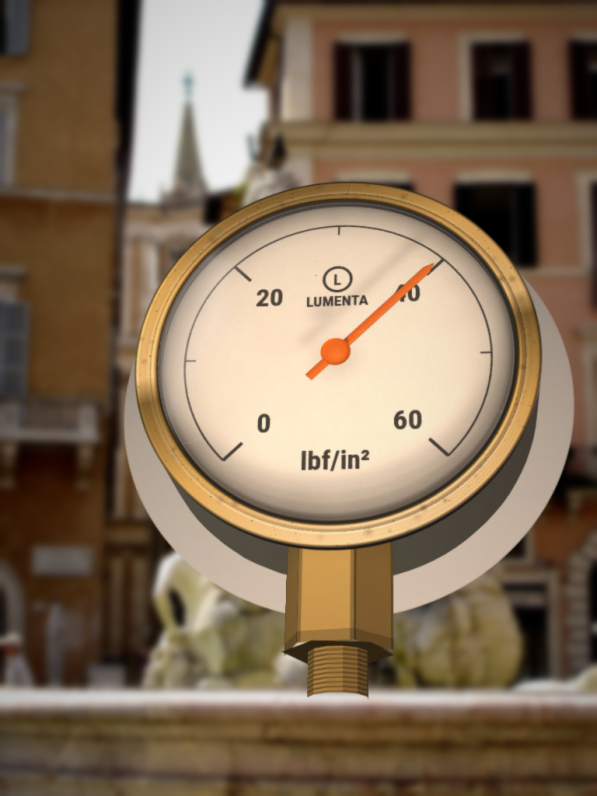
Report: 40; psi
